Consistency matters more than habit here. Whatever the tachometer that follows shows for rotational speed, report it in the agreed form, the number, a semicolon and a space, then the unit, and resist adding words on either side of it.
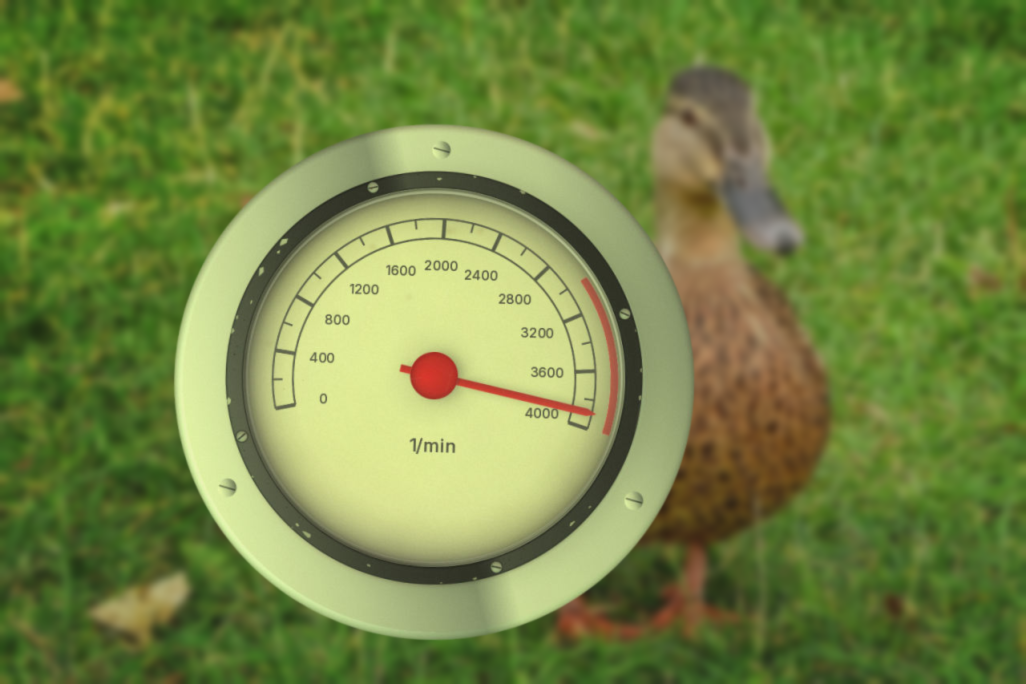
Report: 3900; rpm
